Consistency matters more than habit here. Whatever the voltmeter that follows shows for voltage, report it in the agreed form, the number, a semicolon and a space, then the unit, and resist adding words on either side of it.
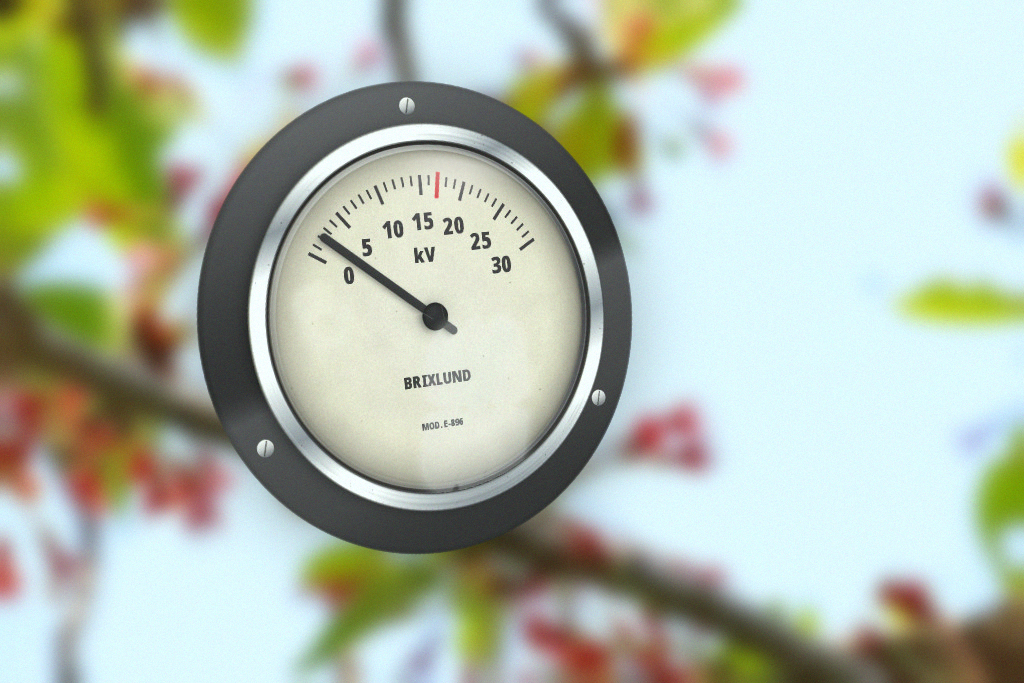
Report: 2; kV
